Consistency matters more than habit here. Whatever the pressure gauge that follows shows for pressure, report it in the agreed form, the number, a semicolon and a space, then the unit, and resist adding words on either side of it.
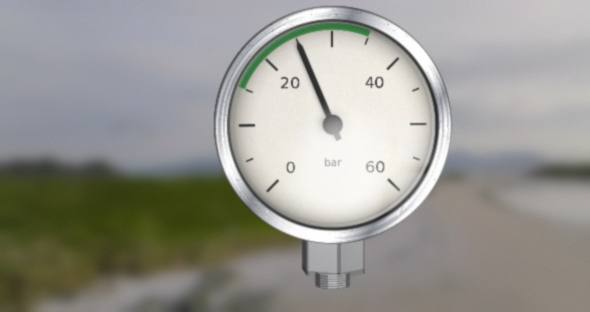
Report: 25; bar
